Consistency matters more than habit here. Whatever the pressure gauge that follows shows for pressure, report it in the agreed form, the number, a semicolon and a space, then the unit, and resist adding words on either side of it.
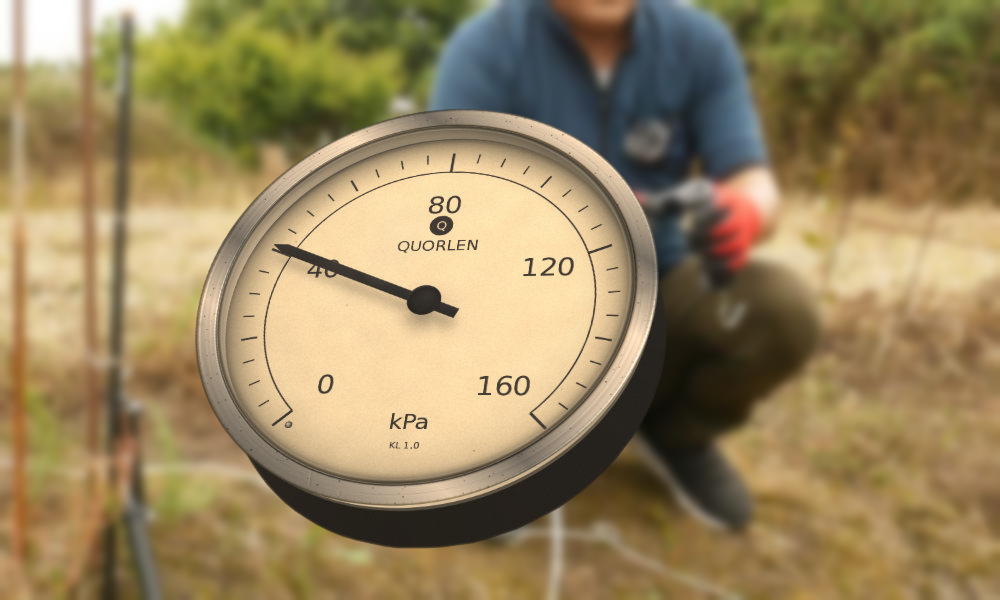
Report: 40; kPa
